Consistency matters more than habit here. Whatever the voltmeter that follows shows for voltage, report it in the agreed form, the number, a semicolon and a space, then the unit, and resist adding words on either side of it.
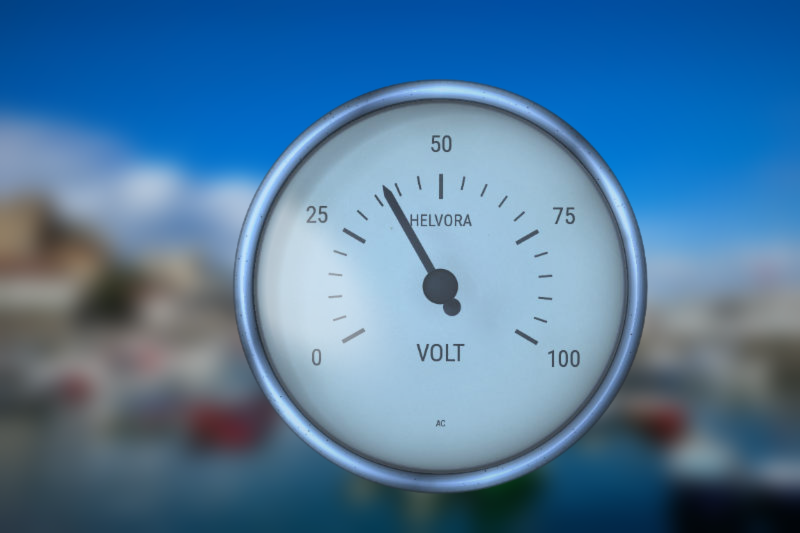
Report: 37.5; V
